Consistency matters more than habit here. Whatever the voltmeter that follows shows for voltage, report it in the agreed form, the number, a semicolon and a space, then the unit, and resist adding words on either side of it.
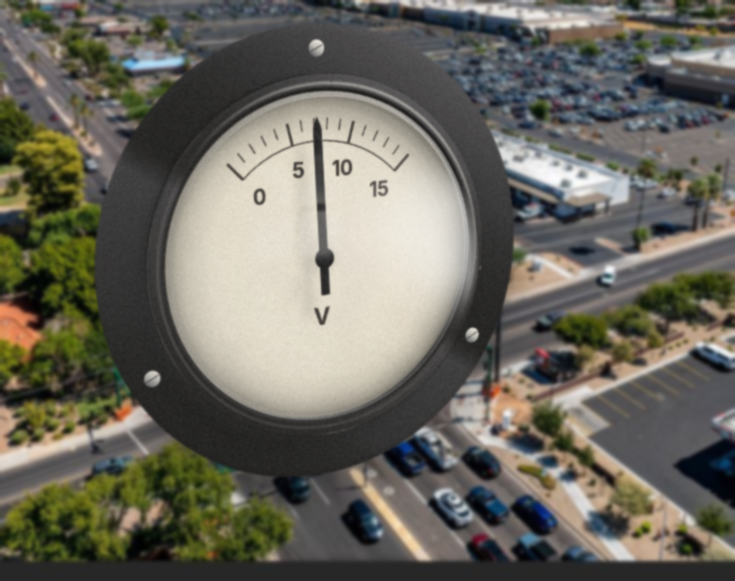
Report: 7; V
